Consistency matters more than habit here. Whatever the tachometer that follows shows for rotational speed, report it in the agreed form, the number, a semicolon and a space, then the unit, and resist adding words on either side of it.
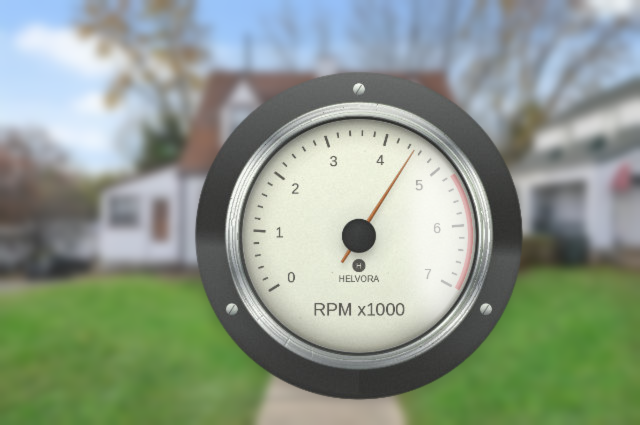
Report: 4500; rpm
